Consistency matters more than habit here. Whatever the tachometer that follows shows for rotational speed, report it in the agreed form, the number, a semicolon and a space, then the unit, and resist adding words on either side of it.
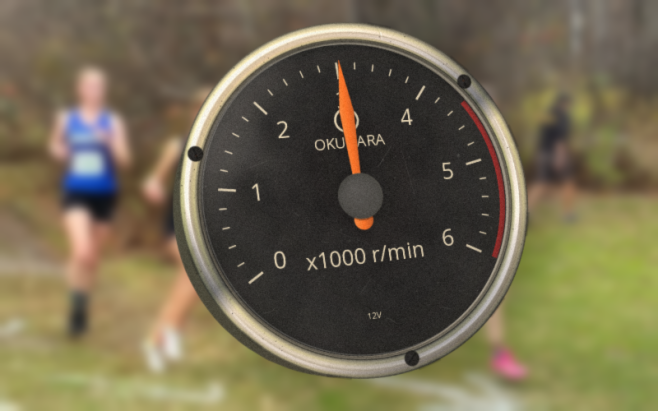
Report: 3000; rpm
